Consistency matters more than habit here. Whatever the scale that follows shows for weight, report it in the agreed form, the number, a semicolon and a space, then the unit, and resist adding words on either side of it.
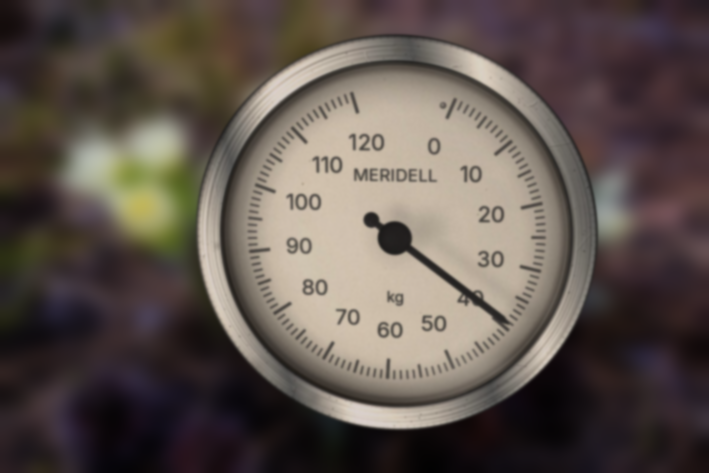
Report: 39; kg
